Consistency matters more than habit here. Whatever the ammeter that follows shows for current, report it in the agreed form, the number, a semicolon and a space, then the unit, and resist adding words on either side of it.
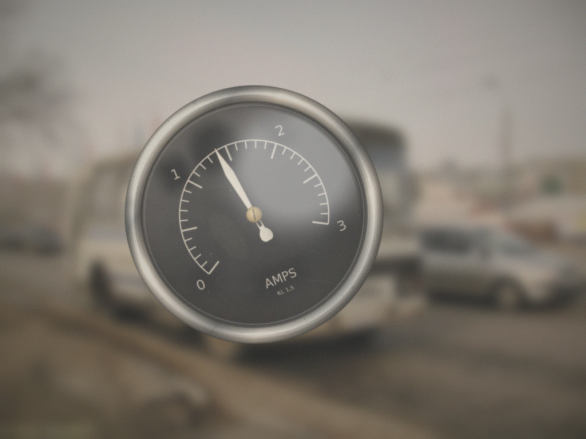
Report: 1.4; A
